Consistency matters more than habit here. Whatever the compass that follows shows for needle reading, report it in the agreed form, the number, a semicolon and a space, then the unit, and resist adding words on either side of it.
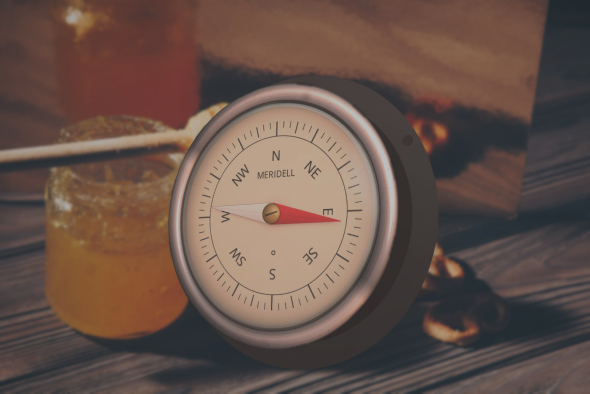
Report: 97.5; °
